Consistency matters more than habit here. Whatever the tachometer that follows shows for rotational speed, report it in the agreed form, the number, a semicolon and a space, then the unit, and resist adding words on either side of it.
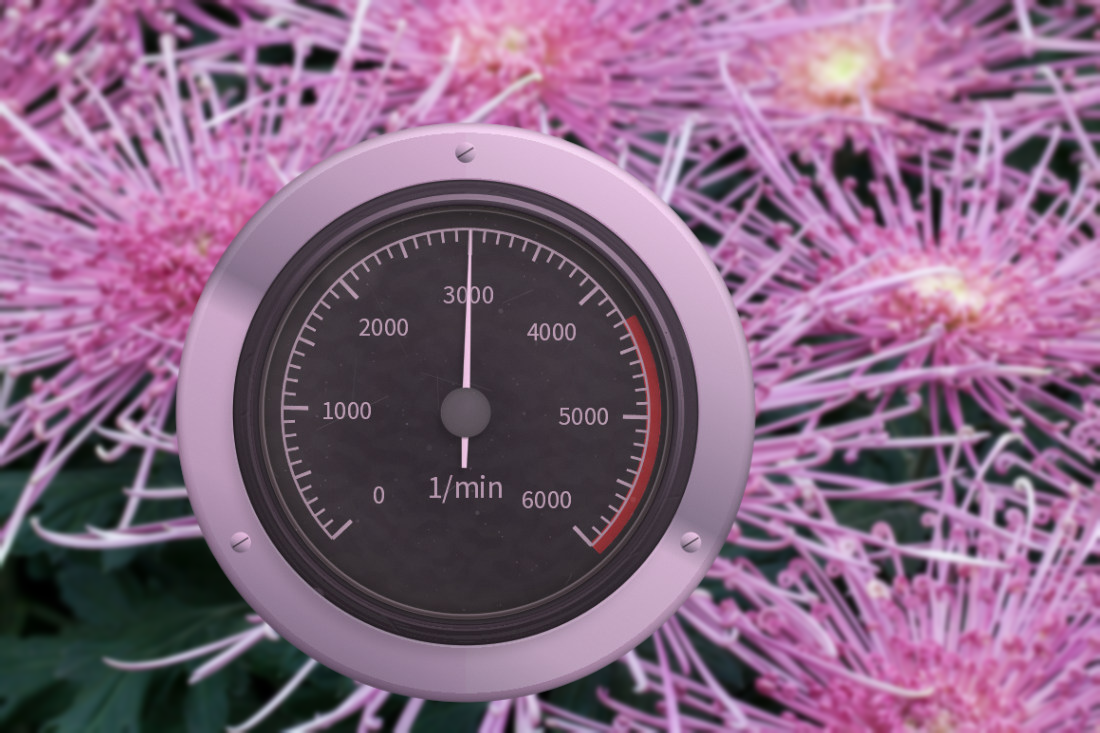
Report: 3000; rpm
